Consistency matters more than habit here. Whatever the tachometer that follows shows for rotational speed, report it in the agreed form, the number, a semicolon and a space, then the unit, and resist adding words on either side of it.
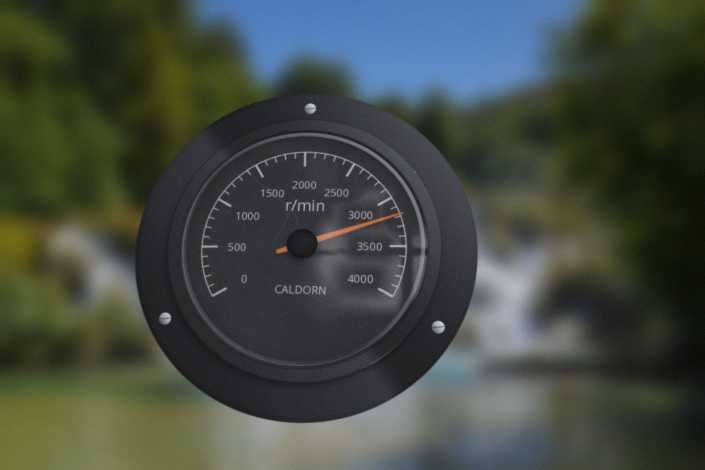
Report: 3200; rpm
